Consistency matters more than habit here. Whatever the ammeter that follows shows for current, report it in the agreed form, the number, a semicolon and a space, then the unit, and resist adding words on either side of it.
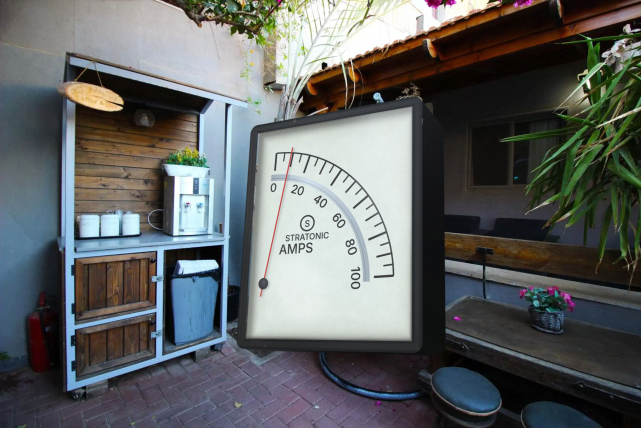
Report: 10; A
